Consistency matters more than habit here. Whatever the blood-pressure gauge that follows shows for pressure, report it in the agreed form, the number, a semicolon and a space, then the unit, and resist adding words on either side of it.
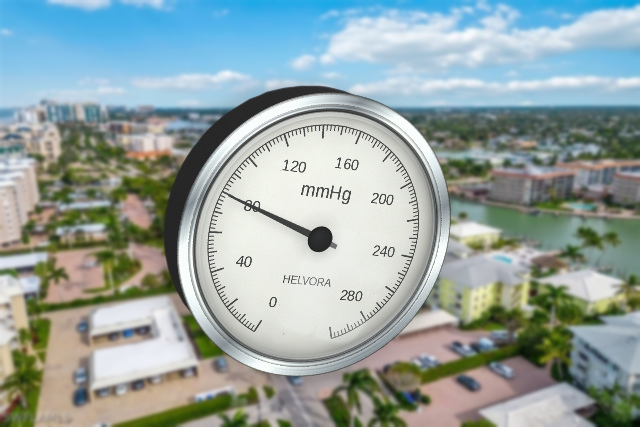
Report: 80; mmHg
